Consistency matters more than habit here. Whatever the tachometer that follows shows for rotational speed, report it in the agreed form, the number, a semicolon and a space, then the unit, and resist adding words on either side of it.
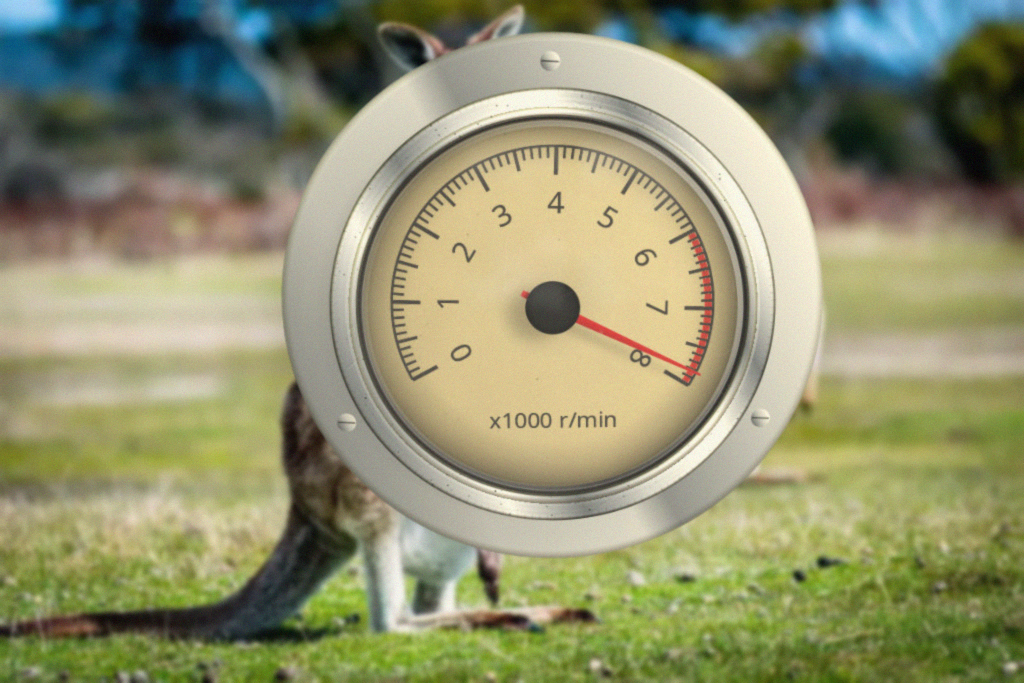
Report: 7800; rpm
